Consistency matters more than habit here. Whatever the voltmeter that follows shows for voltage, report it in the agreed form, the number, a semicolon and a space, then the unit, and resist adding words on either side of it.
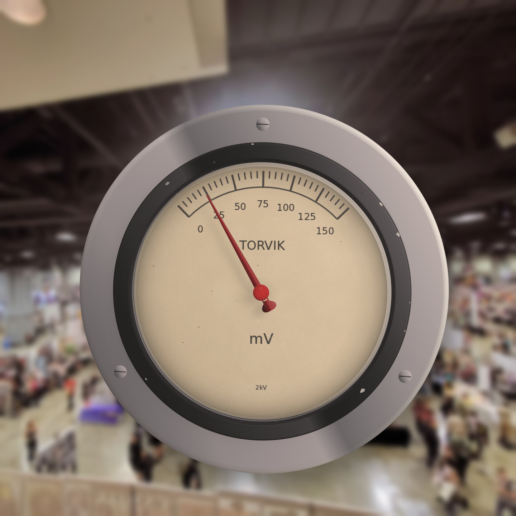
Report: 25; mV
